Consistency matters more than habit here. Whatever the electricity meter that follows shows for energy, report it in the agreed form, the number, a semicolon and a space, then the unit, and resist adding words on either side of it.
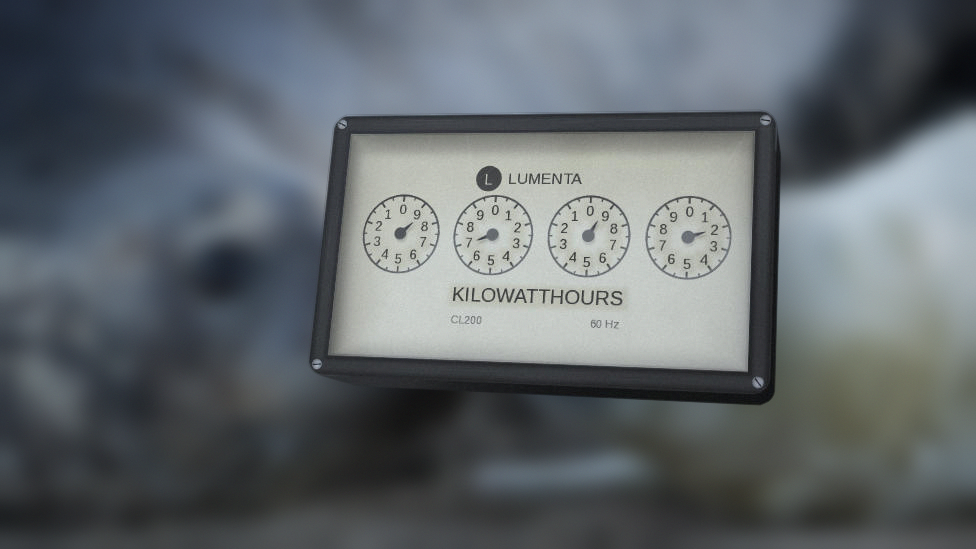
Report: 8692; kWh
